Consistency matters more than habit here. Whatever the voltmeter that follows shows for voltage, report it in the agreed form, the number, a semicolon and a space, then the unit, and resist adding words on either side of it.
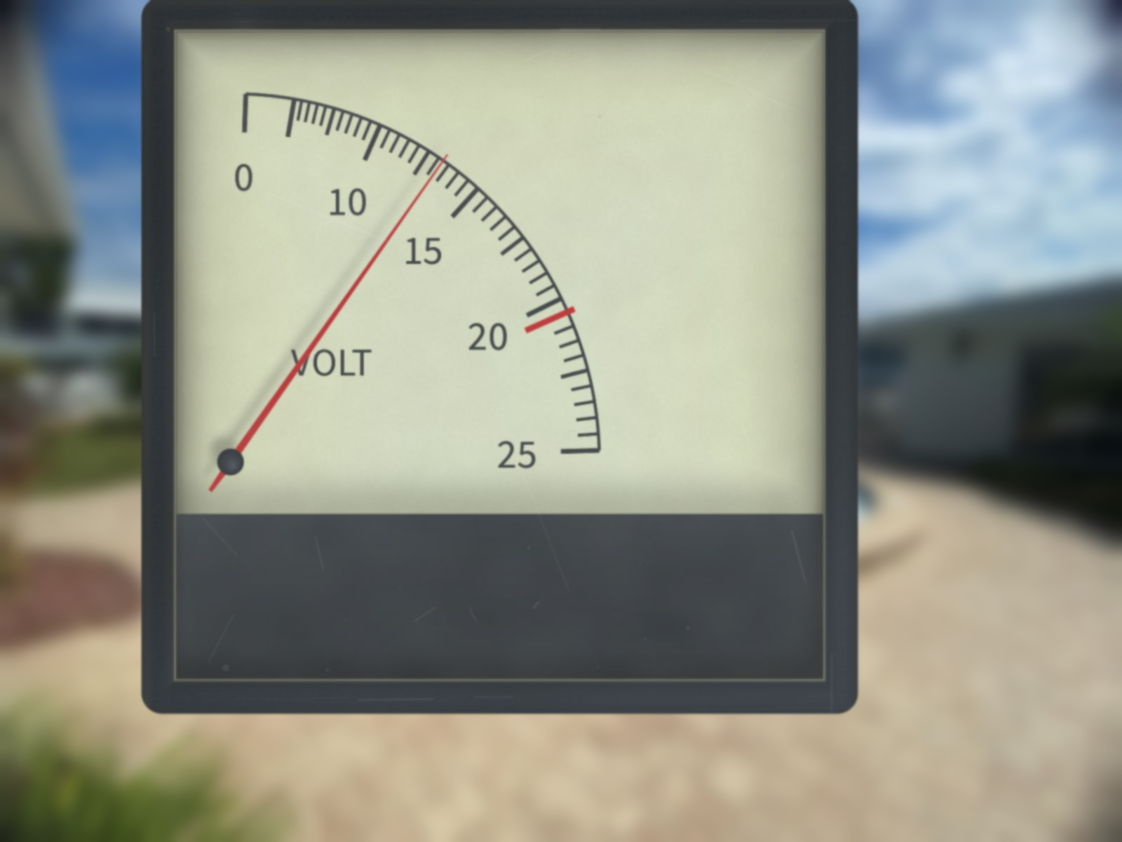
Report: 13.25; V
